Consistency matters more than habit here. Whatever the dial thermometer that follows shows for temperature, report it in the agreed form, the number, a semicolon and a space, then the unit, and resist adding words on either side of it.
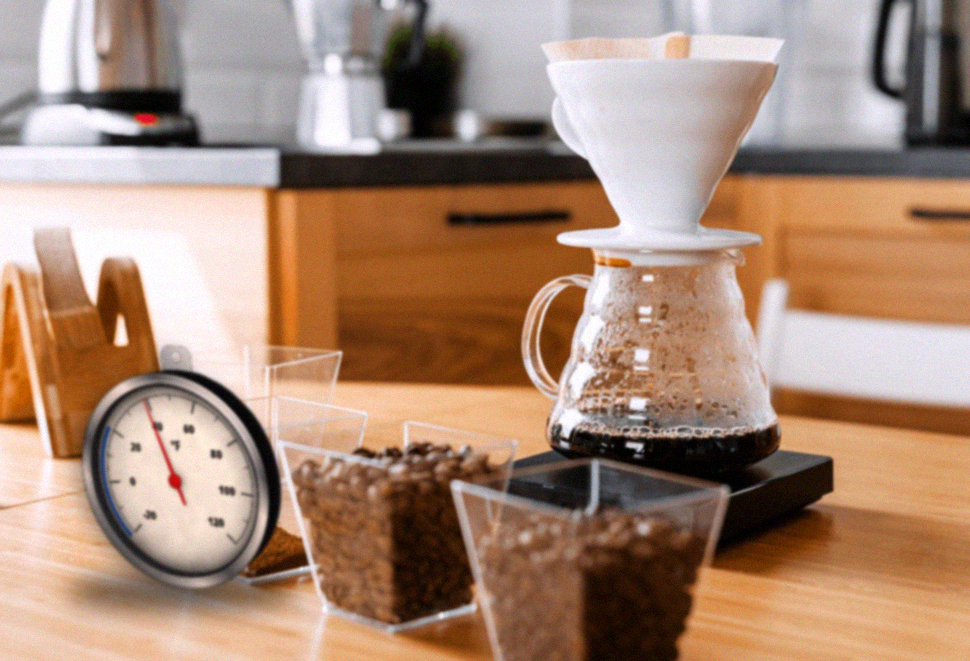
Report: 40; °F
